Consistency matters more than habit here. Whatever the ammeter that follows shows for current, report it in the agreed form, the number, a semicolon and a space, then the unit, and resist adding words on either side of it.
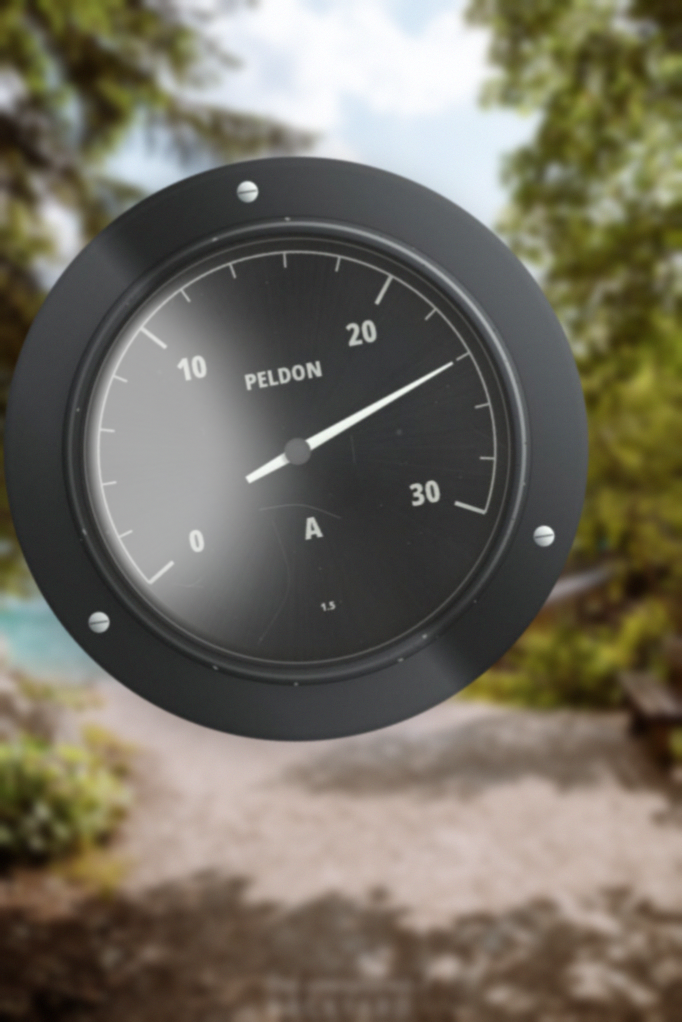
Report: 24; A
